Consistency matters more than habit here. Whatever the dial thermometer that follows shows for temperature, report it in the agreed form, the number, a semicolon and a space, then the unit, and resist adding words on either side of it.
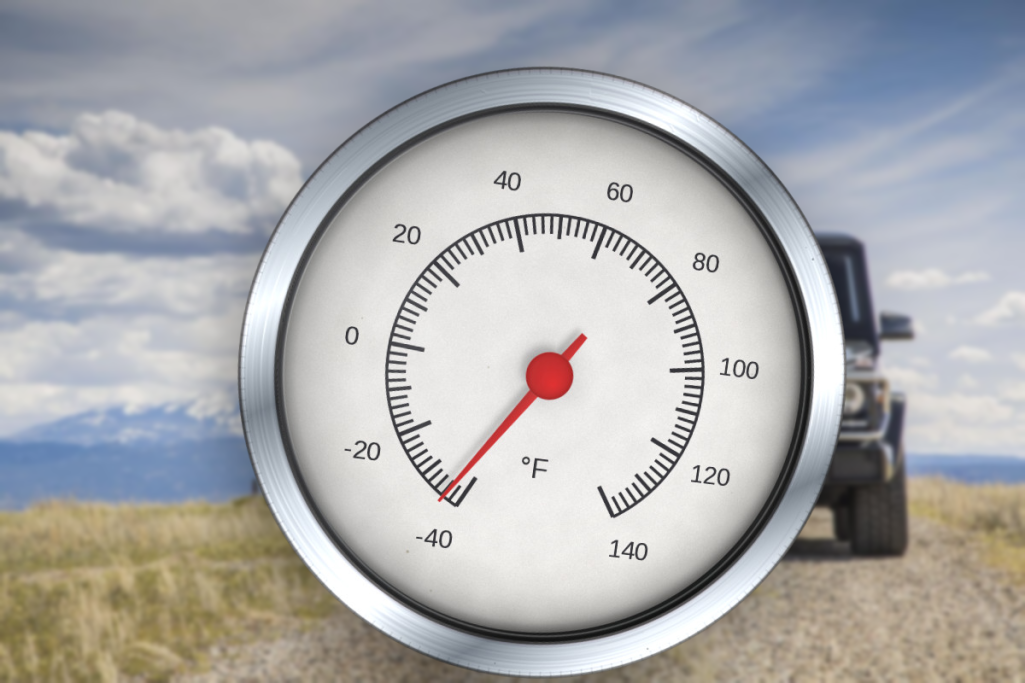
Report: -36; °F
